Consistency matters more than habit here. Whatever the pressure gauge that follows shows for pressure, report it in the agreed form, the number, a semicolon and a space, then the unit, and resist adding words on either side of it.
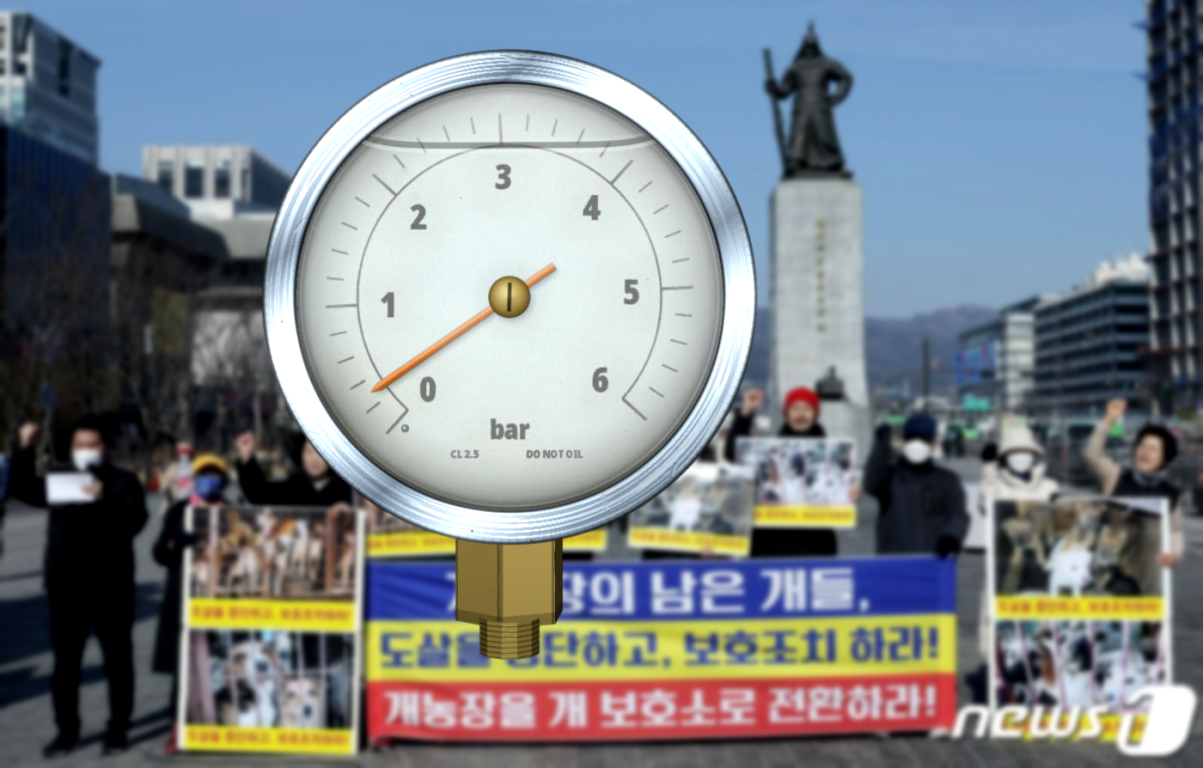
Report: 0.3; bar
